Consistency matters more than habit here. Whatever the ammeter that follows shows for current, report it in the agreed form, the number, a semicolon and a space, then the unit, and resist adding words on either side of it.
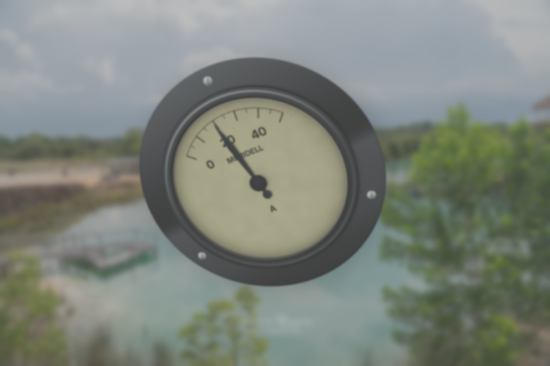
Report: 20; A
